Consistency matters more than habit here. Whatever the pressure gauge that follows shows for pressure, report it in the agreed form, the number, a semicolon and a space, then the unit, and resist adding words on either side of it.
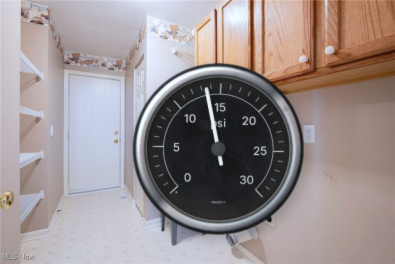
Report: 13.5; psi
